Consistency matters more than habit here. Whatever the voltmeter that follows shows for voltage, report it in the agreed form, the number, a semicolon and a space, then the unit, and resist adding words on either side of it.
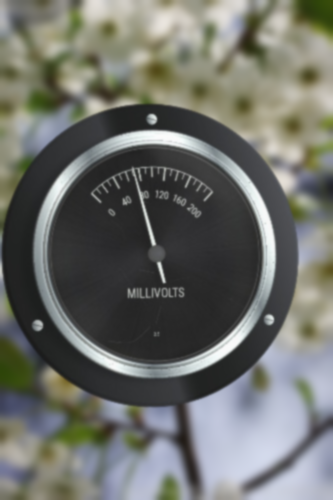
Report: 70; mV
